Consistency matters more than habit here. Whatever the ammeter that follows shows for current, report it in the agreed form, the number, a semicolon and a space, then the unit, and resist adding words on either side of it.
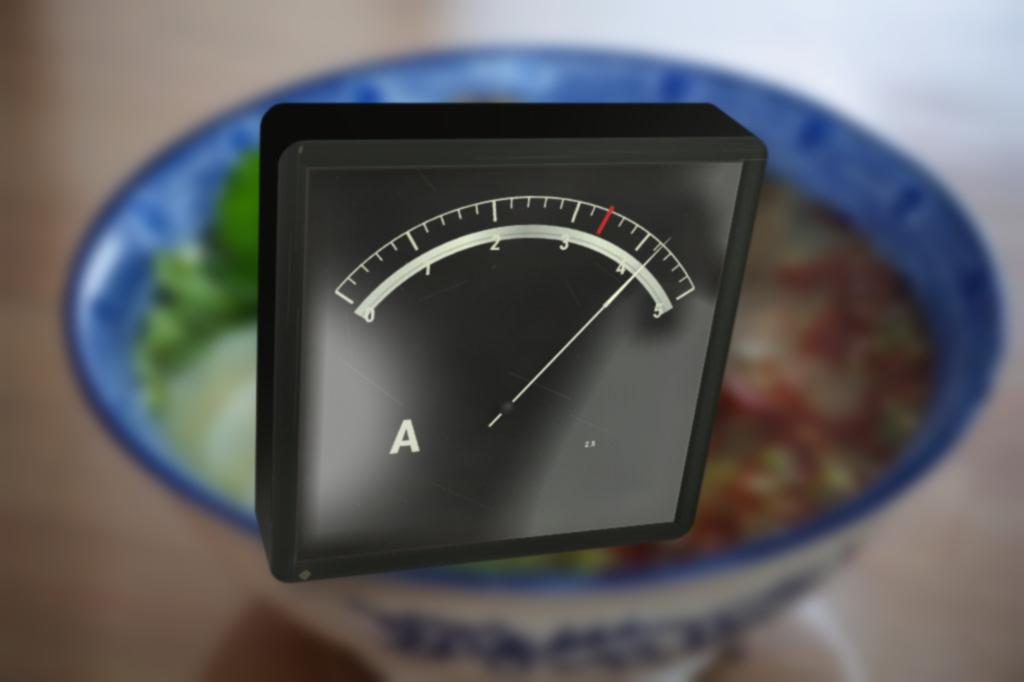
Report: 4.2; A
